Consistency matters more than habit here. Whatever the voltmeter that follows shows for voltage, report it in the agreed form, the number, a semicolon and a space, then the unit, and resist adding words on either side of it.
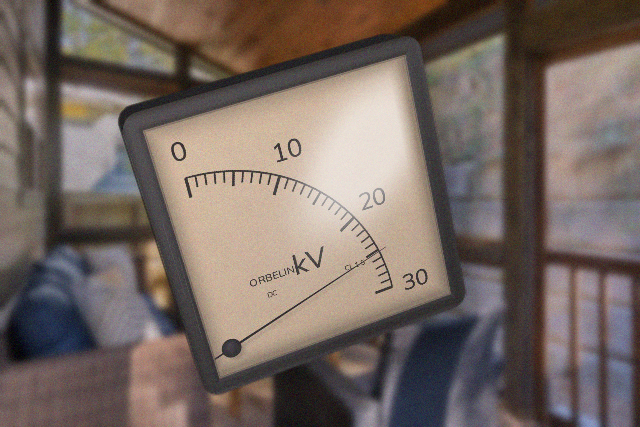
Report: 25; kV
